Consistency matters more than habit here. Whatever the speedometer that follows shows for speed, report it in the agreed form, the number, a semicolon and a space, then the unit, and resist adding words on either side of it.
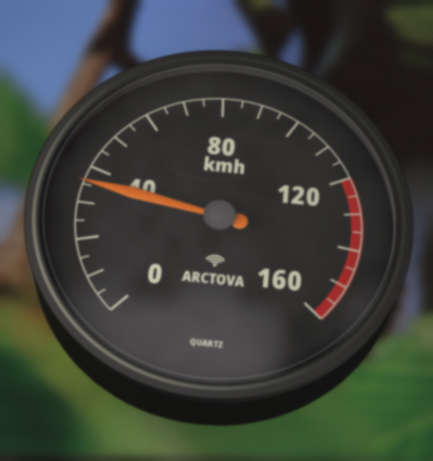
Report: 35; km/h
